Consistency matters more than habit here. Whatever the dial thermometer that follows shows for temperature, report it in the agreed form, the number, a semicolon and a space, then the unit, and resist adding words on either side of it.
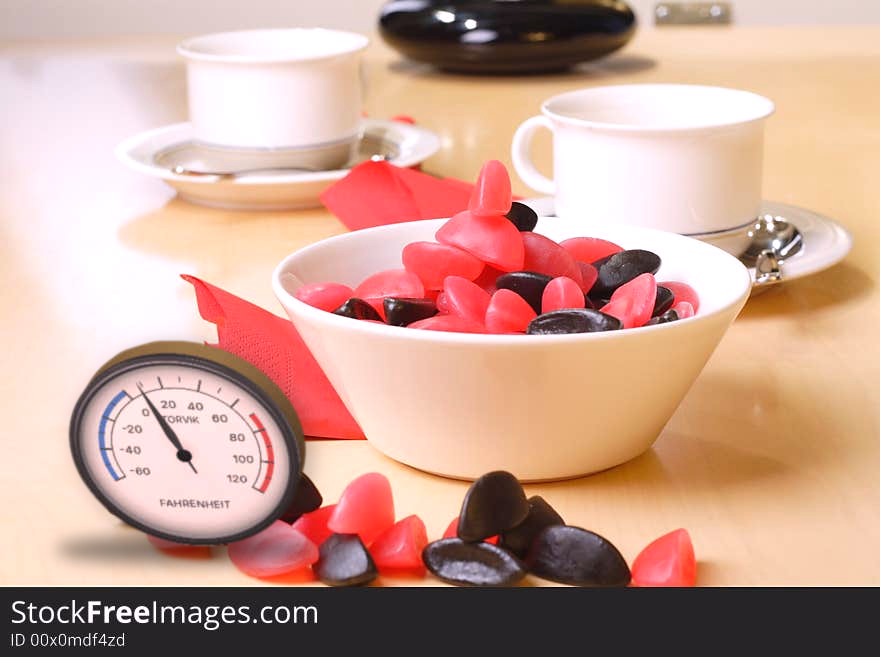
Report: 10; °F
